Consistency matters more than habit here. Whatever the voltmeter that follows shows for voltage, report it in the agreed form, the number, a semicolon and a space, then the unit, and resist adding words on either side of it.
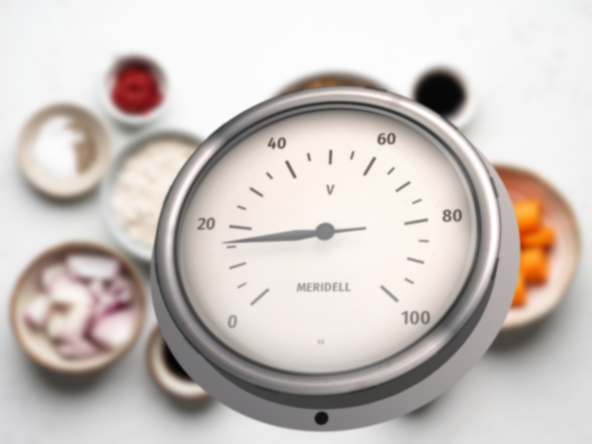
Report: 15; V
